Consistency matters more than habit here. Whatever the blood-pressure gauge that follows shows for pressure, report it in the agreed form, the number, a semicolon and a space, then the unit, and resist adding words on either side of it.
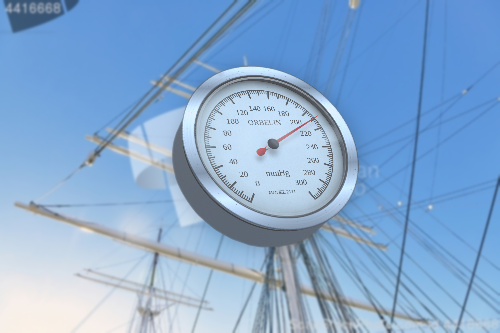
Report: 210; mmHg
